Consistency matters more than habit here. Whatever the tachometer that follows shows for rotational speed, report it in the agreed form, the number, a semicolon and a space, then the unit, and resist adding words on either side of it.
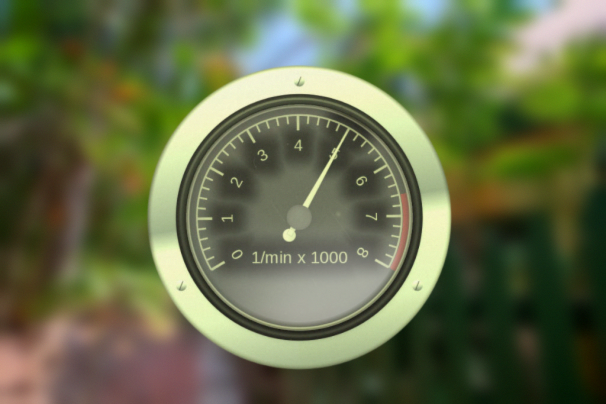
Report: 5000; rpm
